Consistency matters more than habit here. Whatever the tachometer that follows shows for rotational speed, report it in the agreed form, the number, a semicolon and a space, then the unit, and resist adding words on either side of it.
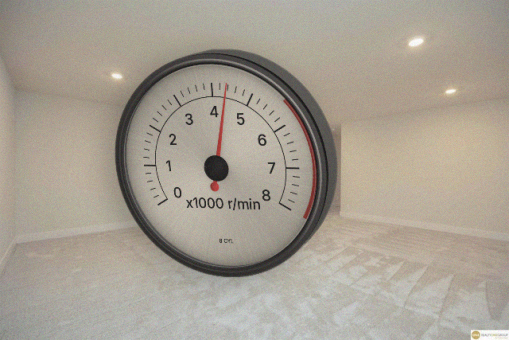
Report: 4400; rpm
